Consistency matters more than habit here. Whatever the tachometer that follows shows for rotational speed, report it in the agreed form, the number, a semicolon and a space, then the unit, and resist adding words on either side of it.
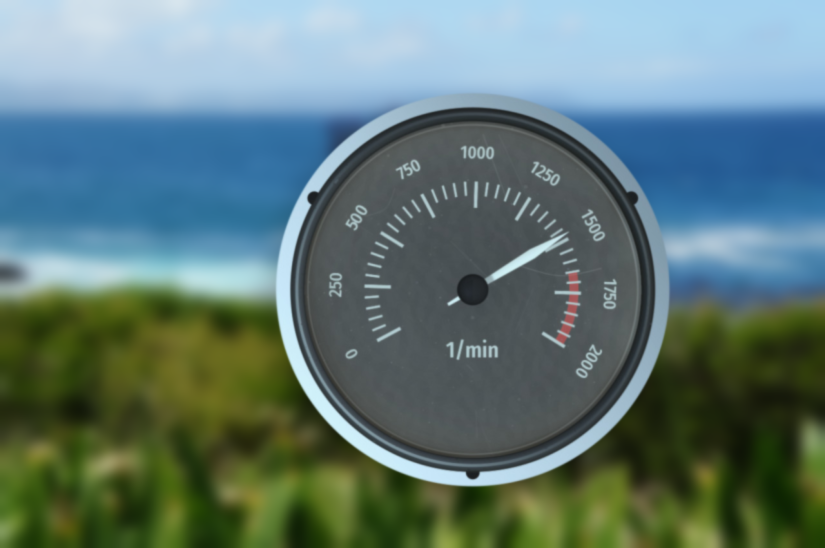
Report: 1475; rpm
